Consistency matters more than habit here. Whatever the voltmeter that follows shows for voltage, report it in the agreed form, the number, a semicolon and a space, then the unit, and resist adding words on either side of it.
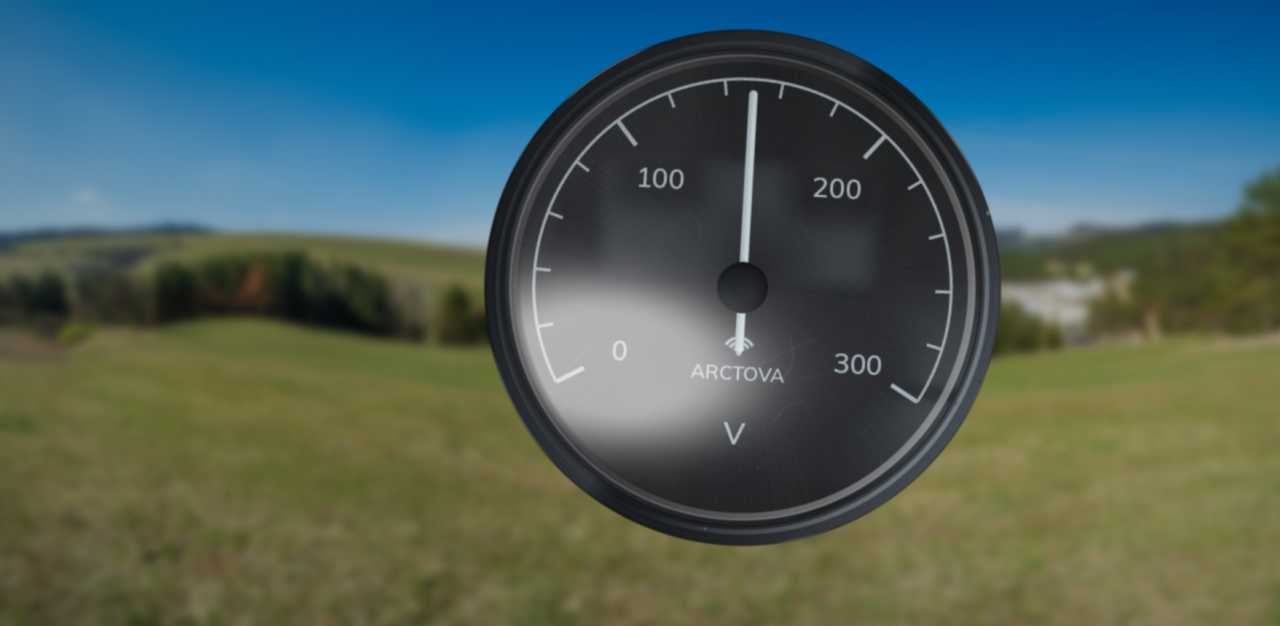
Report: 150; V
